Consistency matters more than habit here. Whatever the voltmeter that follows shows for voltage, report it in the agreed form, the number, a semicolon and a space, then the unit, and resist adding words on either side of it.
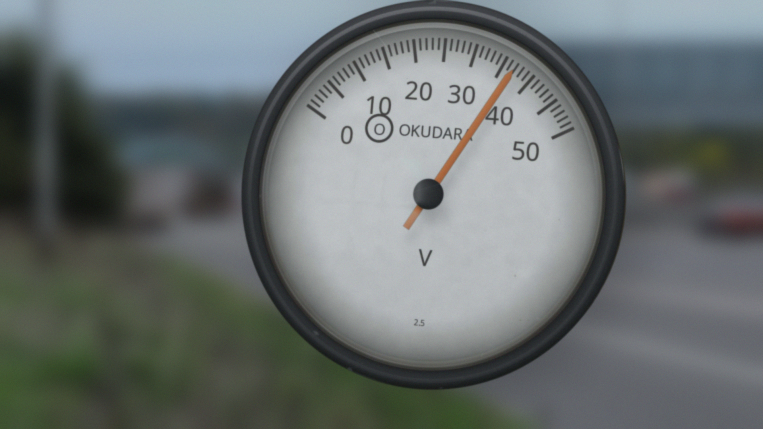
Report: 37; V
